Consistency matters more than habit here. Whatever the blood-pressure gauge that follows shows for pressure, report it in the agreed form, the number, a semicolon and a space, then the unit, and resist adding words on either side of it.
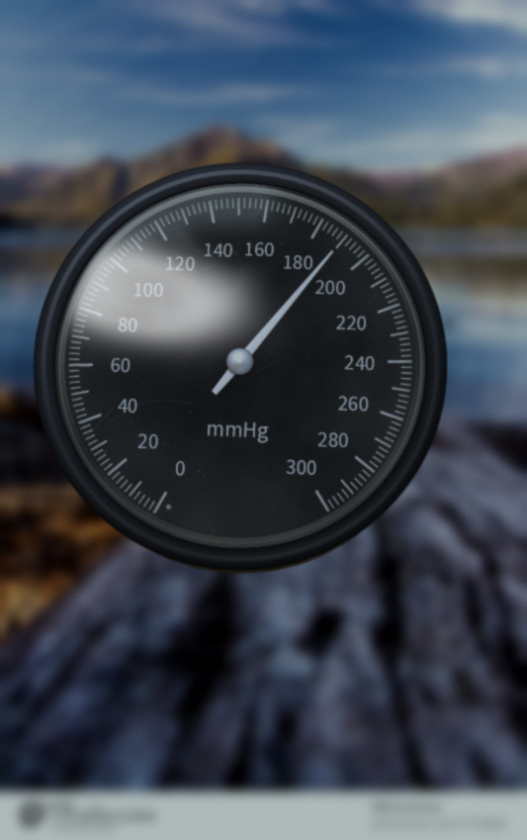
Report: 190; mmHg
